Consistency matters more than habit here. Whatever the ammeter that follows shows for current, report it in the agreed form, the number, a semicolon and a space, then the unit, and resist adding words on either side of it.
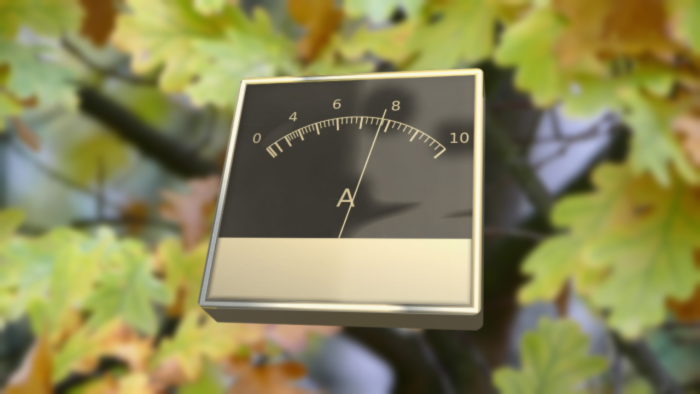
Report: 7.8; A
